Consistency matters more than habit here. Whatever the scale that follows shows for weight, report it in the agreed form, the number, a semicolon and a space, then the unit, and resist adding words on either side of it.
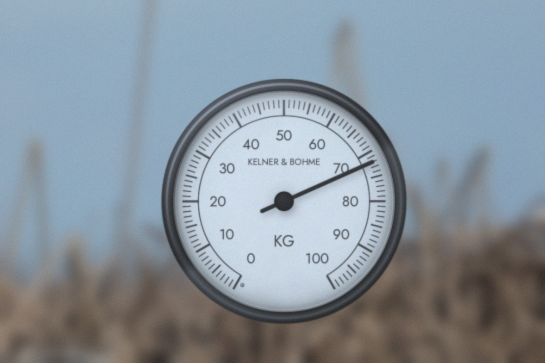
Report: 72; kg
